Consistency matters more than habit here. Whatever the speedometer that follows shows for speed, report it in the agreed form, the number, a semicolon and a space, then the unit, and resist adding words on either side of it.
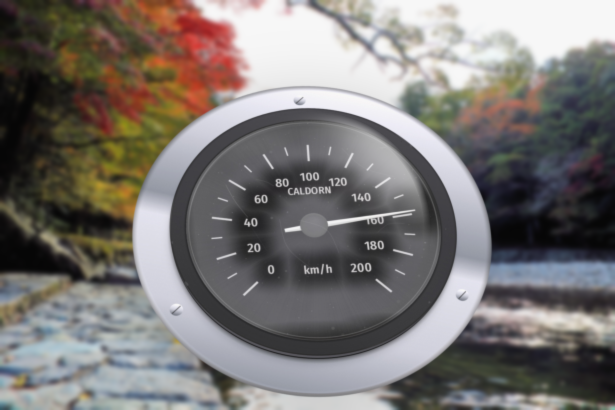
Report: 160; km/h
